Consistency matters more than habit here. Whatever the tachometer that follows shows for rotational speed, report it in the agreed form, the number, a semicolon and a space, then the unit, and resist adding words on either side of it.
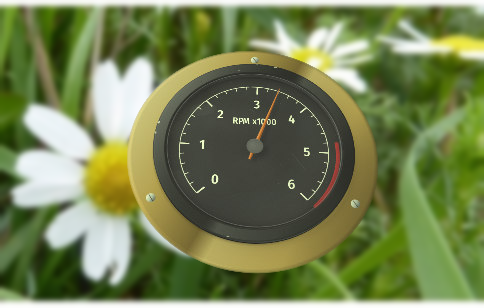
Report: 3400; rpm
